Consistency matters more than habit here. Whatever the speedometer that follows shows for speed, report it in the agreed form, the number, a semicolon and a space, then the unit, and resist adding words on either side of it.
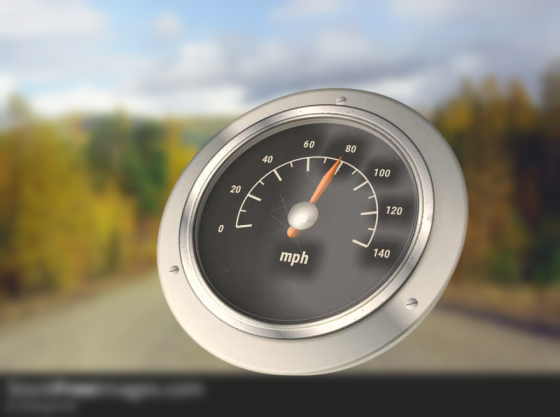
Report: 80; mph
